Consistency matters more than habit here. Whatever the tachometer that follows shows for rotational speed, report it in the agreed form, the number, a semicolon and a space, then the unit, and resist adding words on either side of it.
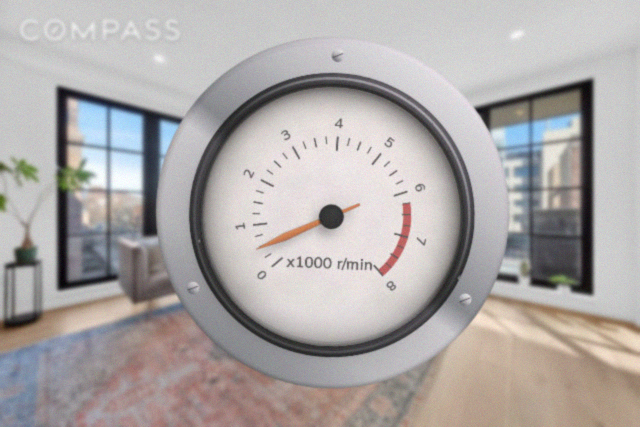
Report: 500; rpm
